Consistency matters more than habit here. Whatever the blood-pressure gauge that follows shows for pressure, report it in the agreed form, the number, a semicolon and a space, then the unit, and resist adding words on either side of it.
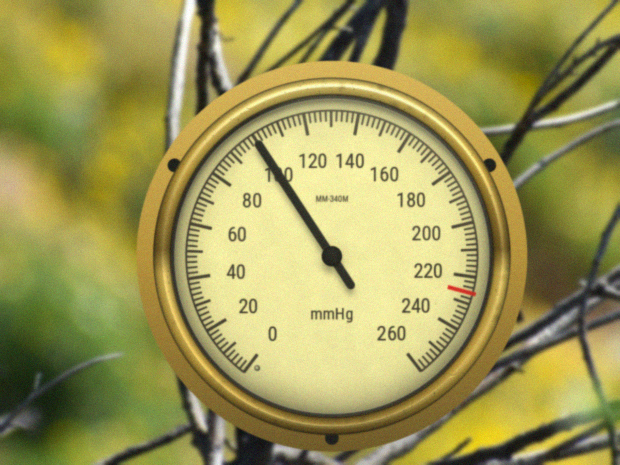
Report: 100; mmHg
